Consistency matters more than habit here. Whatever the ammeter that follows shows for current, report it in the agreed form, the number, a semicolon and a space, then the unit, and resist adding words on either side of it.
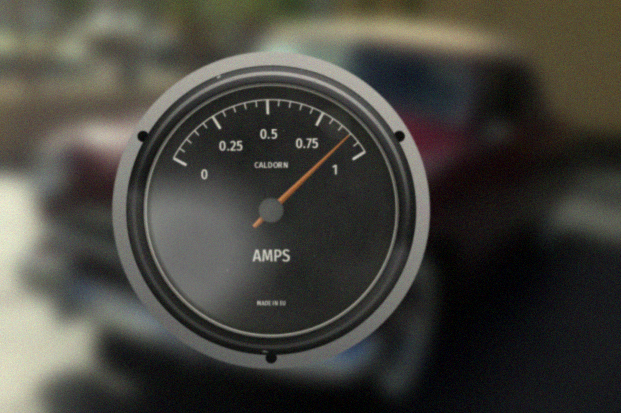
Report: 0.9; A
